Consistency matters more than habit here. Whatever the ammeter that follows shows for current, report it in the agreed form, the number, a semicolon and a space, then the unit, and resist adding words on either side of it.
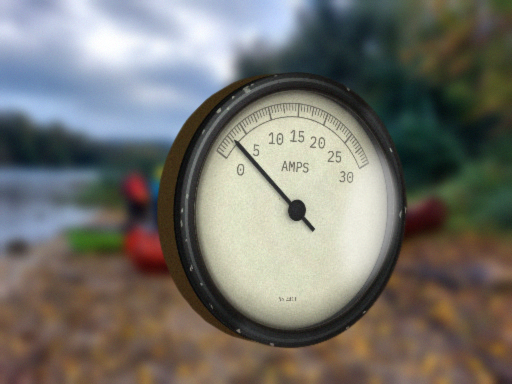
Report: 2.5; A
